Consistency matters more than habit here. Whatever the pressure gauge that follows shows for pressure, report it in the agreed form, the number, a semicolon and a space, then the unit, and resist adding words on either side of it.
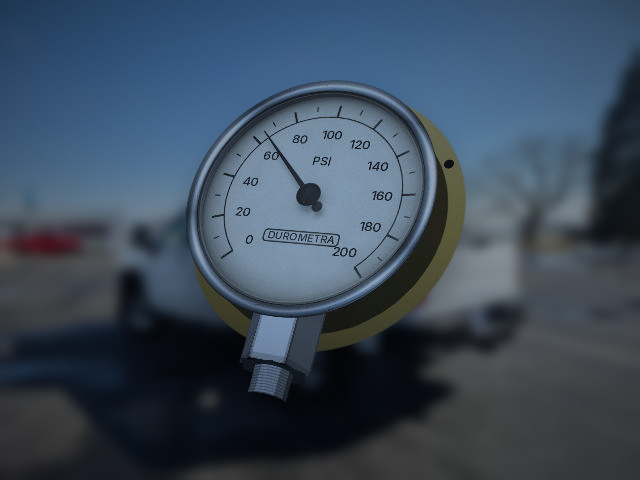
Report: 65; psi
